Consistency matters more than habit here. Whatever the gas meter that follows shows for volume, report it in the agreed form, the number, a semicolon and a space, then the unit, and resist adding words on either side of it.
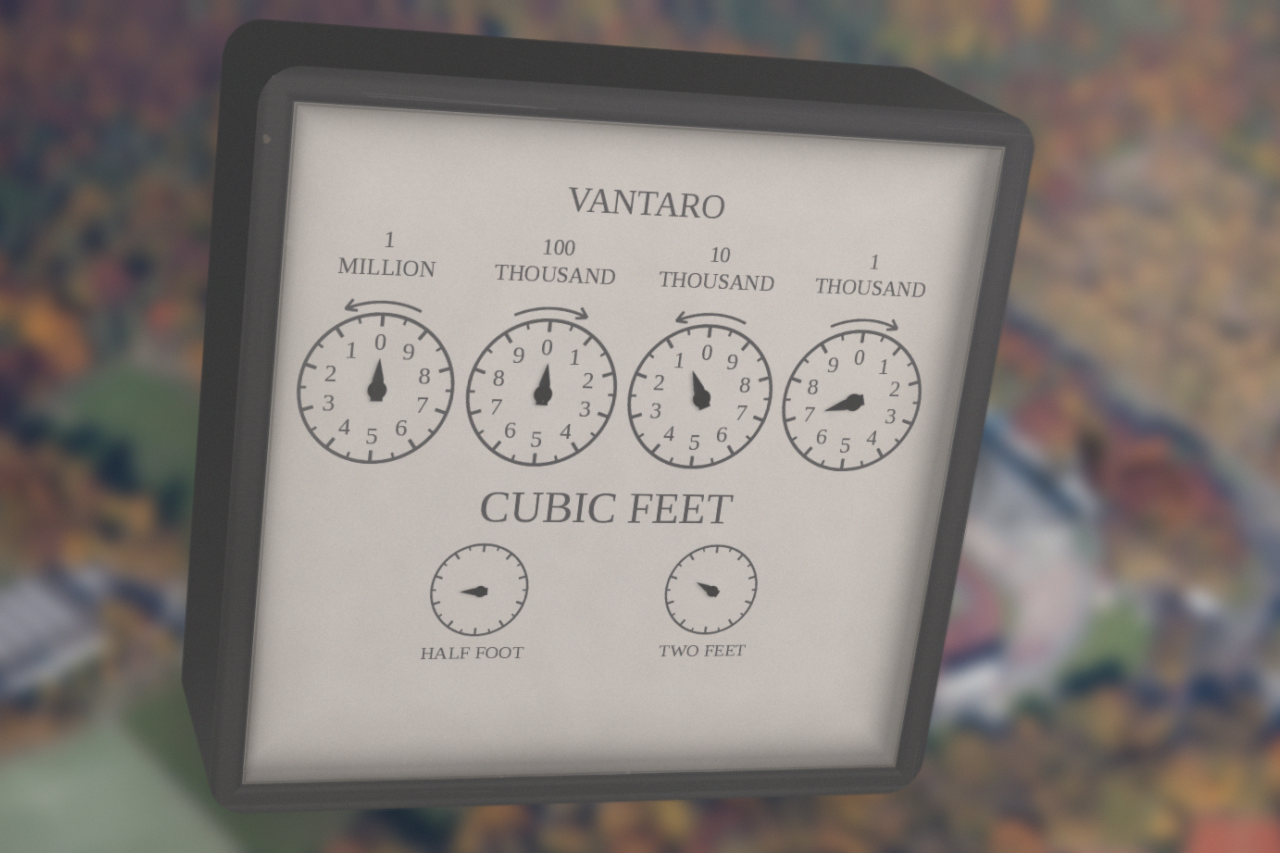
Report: 700; ft³
